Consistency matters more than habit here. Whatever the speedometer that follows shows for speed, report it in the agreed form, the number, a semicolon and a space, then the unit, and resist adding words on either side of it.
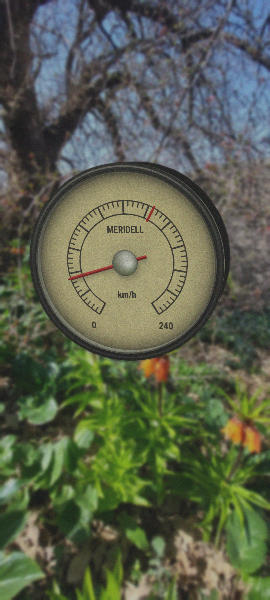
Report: 36; km/h
